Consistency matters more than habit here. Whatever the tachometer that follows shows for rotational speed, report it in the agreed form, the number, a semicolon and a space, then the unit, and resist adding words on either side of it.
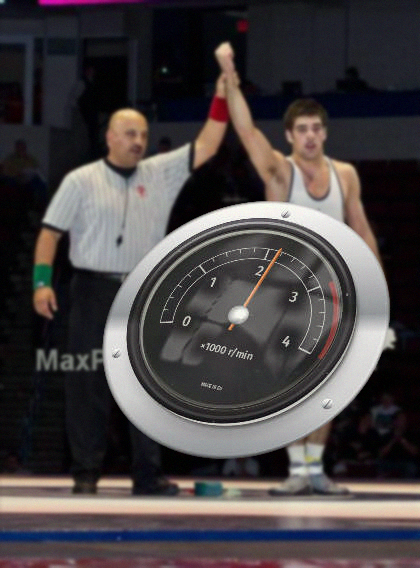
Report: 2200; rpm
